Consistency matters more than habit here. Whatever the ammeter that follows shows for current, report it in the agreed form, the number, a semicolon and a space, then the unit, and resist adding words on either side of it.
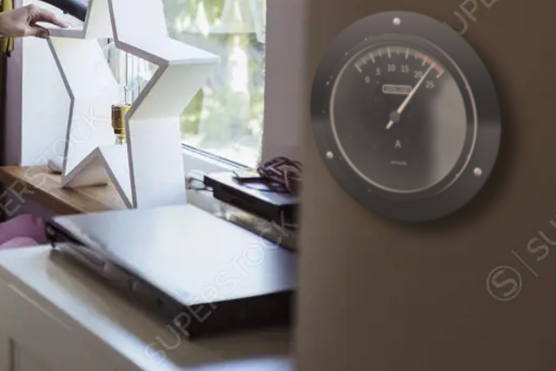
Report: 22.5; A
